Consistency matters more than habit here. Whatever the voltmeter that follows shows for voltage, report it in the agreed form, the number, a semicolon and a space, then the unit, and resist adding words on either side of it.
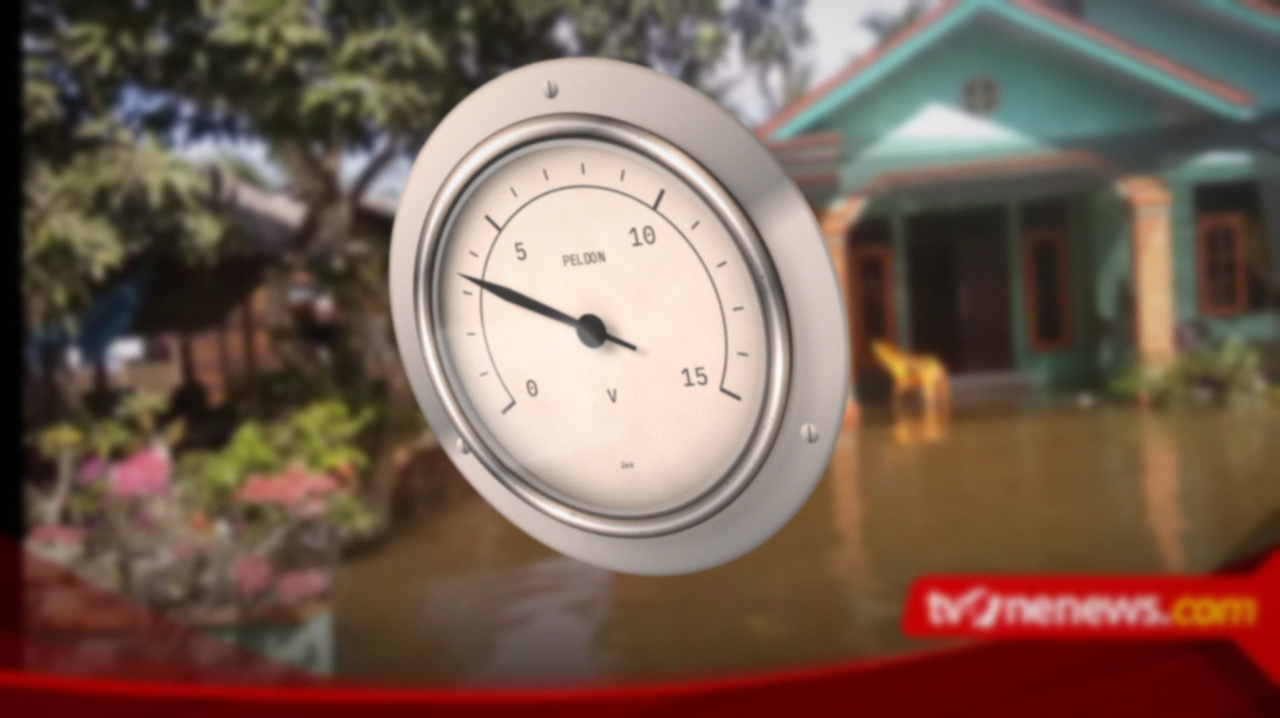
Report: 3.5; V
